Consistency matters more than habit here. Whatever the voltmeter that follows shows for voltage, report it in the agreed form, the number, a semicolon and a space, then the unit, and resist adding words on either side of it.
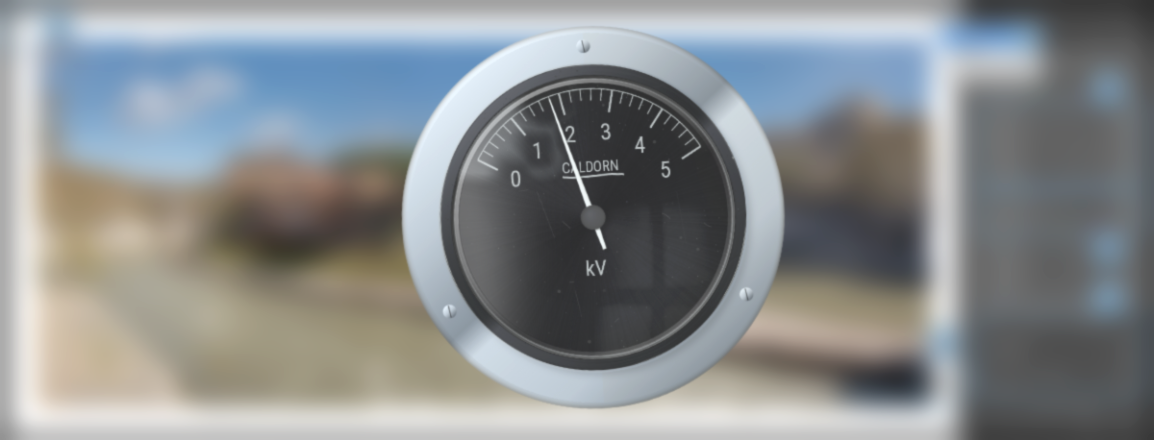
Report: 1.8; kV
